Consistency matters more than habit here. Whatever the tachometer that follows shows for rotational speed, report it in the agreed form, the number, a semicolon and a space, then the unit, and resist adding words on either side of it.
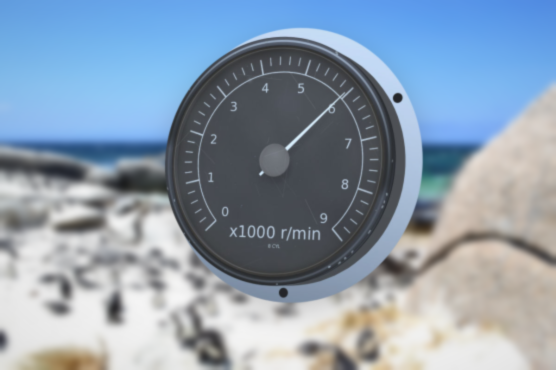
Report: 6000; rpm
